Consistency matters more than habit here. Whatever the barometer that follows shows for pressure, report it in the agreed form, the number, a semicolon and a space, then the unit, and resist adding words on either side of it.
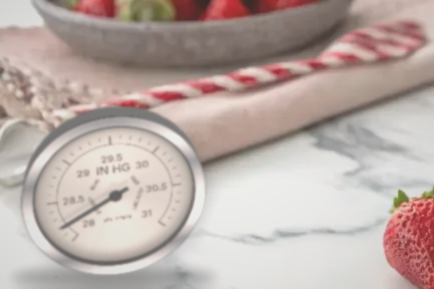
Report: 28.2; inHg
